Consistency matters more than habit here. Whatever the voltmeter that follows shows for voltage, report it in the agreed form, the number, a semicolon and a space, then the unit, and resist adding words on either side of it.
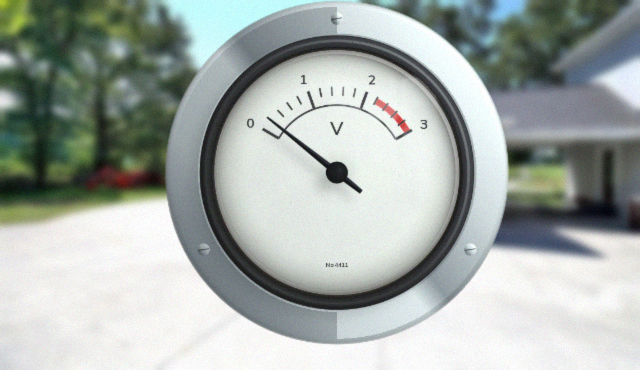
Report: 0.2; V
